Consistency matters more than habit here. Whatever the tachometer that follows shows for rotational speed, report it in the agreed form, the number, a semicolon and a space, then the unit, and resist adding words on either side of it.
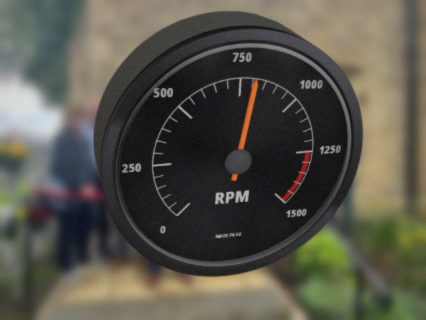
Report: 800; rpm
